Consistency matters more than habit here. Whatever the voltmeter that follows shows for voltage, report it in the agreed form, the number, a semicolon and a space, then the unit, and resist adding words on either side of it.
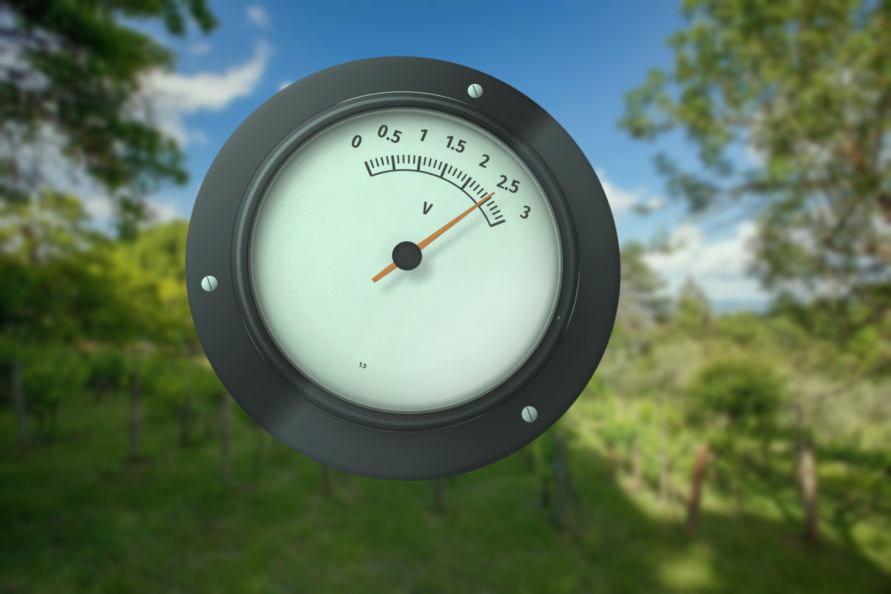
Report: 2.5; V
